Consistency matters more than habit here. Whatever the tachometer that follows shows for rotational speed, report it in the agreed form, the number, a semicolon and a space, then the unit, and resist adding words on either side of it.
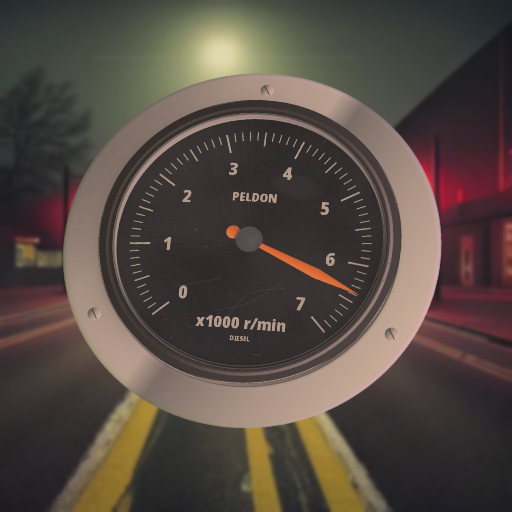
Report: 6400; rpm
